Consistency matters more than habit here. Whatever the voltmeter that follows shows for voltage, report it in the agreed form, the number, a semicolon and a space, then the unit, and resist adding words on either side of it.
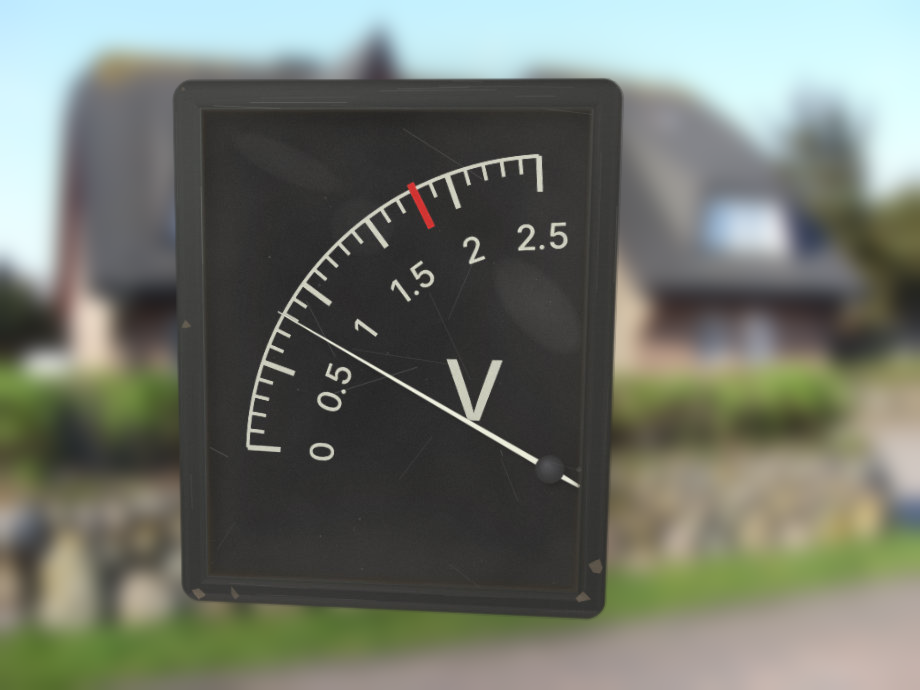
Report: 0.8; V
